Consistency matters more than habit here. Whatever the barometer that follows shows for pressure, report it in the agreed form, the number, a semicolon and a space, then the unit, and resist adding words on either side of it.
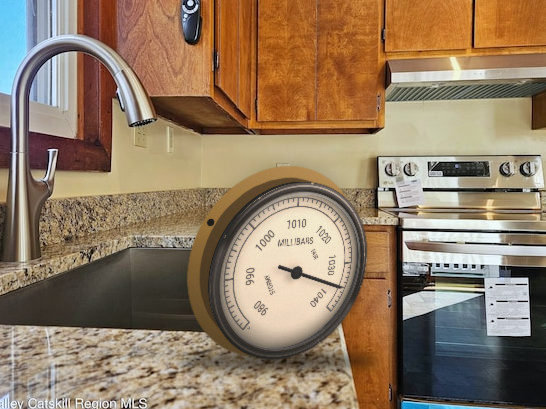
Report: 1035; mbar
